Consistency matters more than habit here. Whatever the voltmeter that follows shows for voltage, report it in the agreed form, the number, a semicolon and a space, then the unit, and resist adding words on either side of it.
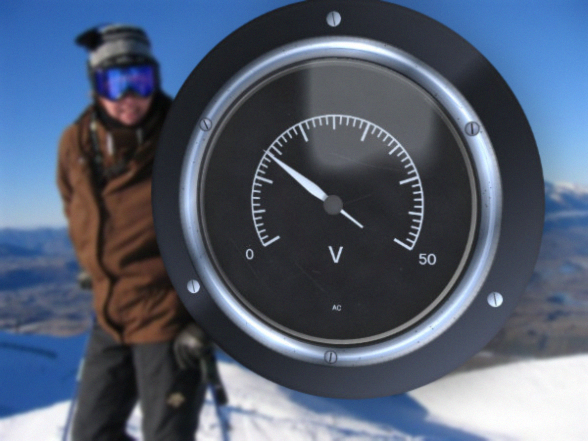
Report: 14; V
